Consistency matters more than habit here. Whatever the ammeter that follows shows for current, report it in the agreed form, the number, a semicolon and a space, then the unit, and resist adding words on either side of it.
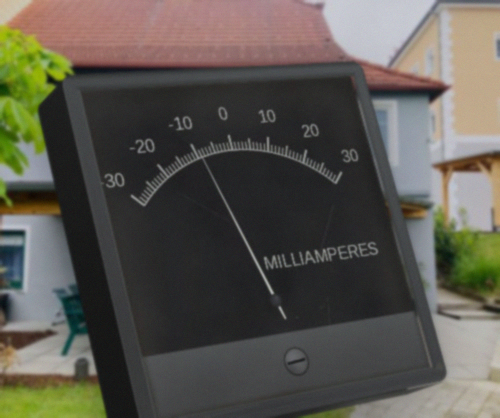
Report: -10; mA
